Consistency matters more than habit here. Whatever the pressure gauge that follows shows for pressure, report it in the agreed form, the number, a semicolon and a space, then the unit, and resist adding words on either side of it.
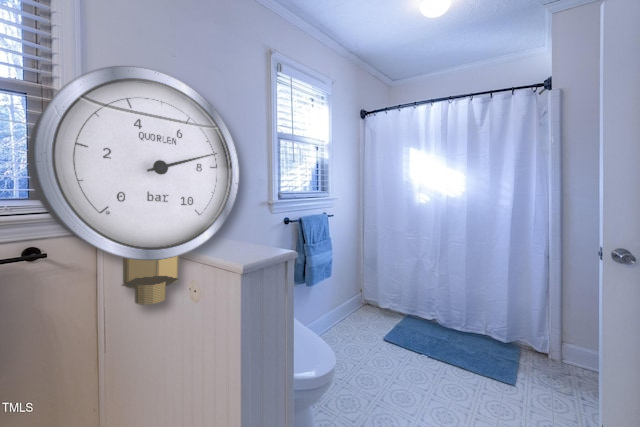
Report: 7.5; bar
